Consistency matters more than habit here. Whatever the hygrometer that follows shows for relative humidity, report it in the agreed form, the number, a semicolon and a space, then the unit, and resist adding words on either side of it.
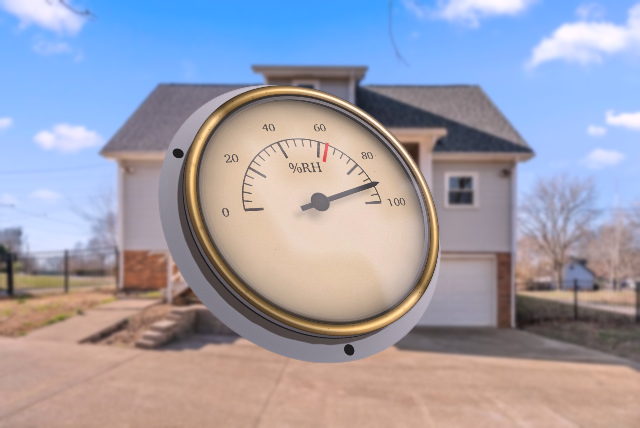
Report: 92; %
